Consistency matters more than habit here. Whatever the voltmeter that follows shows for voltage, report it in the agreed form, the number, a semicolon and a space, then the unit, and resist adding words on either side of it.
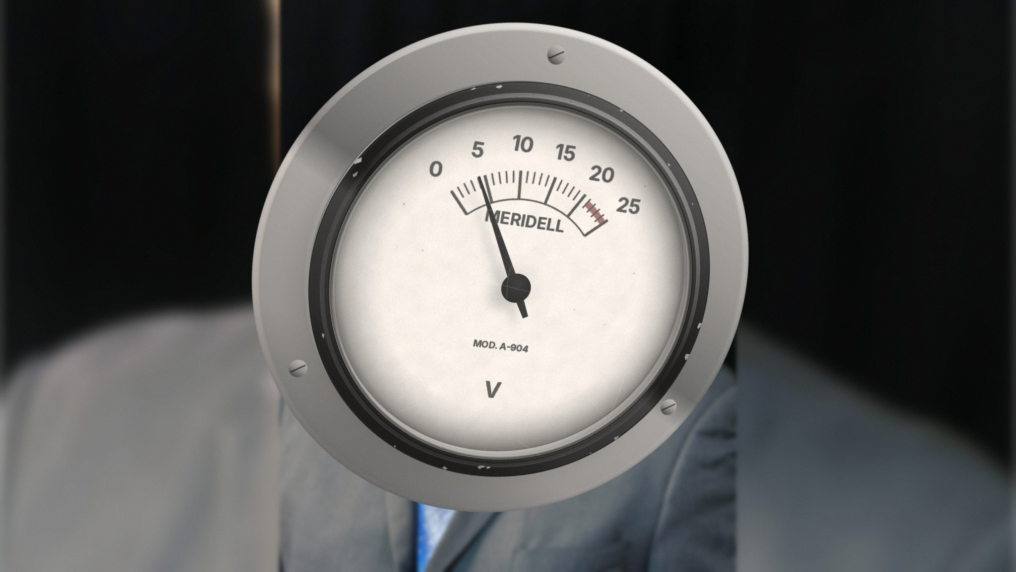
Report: 4; V
